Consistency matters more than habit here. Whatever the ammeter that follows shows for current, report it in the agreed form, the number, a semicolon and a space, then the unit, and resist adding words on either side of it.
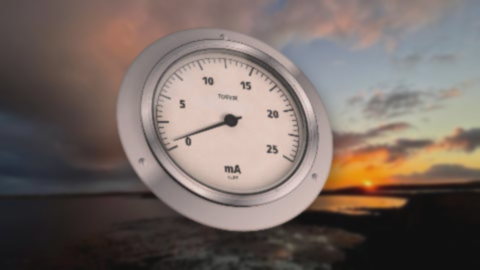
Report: 0.5; mA
